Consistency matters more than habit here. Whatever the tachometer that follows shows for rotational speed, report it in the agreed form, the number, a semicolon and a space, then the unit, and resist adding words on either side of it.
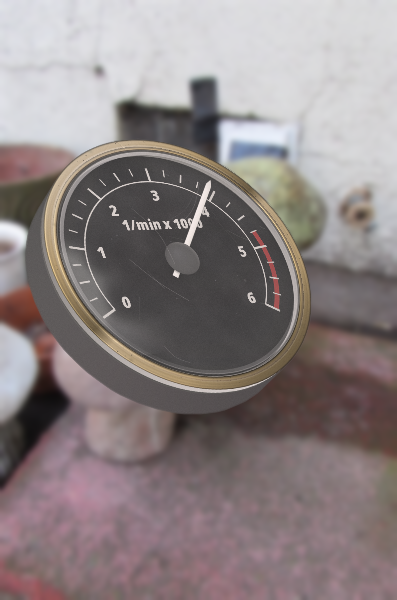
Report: 3875; rpm
